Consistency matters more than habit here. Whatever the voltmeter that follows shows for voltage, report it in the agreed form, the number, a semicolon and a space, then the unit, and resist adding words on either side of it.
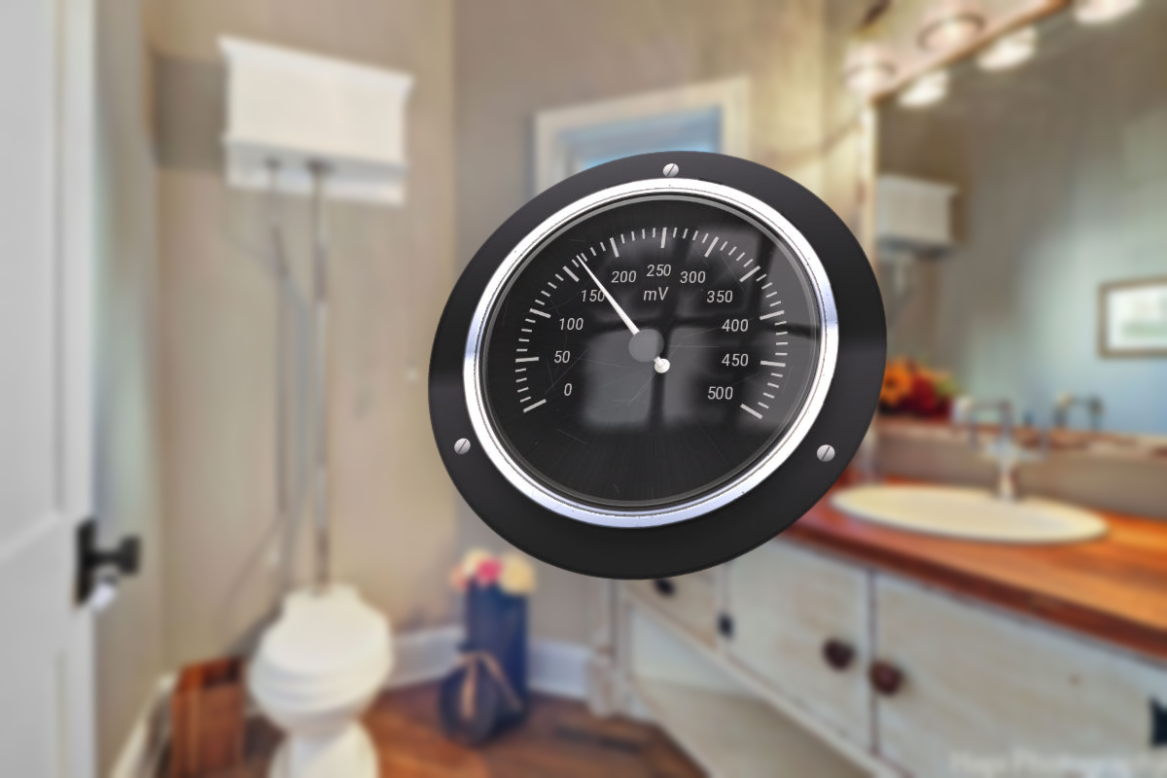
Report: 165; mV
